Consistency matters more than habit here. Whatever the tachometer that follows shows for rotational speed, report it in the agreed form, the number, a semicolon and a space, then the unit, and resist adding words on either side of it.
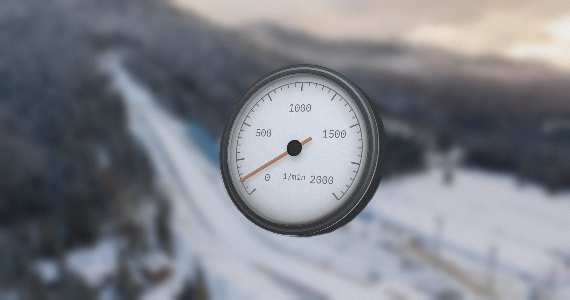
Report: 100; rpm
